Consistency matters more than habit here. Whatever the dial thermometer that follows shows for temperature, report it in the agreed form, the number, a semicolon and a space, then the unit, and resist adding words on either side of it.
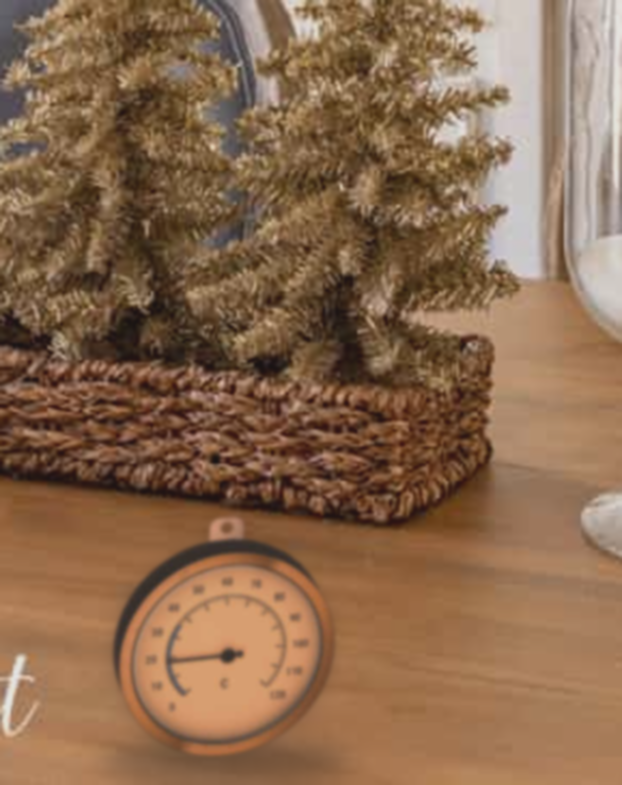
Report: 20; °C
